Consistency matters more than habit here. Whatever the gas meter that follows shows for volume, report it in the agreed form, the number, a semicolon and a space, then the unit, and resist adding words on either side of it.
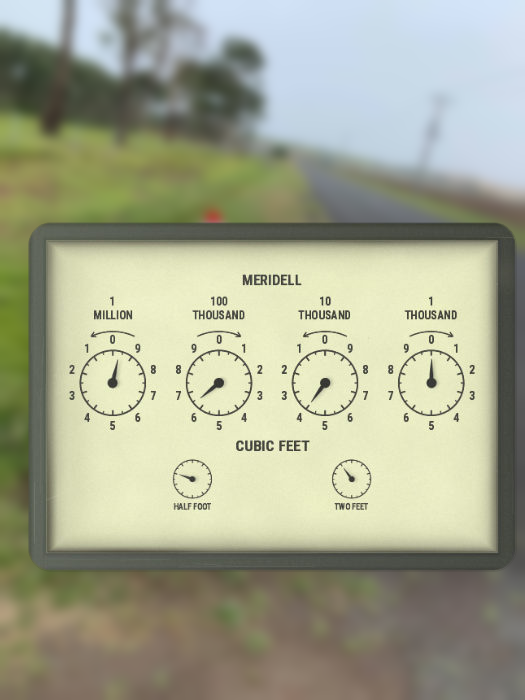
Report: 964000; ft³
